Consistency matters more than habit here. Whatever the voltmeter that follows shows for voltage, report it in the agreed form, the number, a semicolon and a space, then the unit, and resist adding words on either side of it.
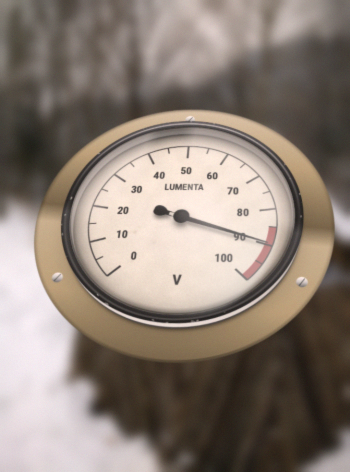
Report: 90; V
